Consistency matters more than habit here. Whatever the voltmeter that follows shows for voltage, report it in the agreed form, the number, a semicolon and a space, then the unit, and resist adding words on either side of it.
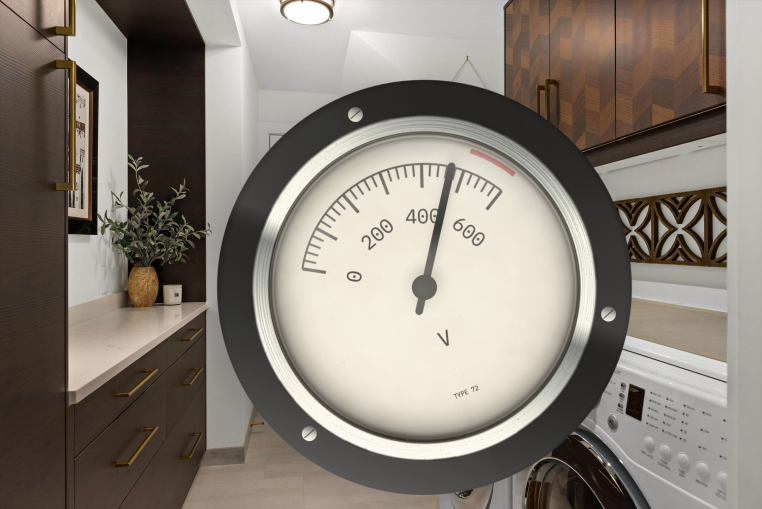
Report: 470; V
